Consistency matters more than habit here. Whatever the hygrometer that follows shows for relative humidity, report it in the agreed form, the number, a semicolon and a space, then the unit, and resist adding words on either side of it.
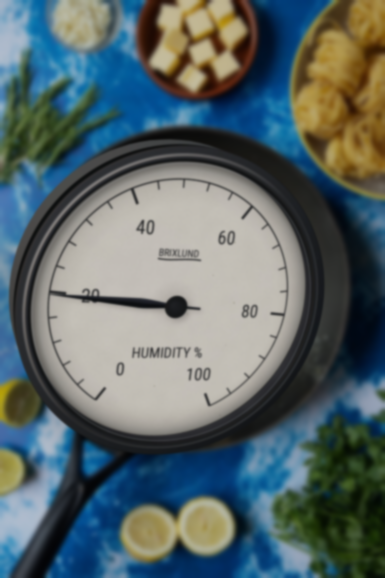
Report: 20; %
